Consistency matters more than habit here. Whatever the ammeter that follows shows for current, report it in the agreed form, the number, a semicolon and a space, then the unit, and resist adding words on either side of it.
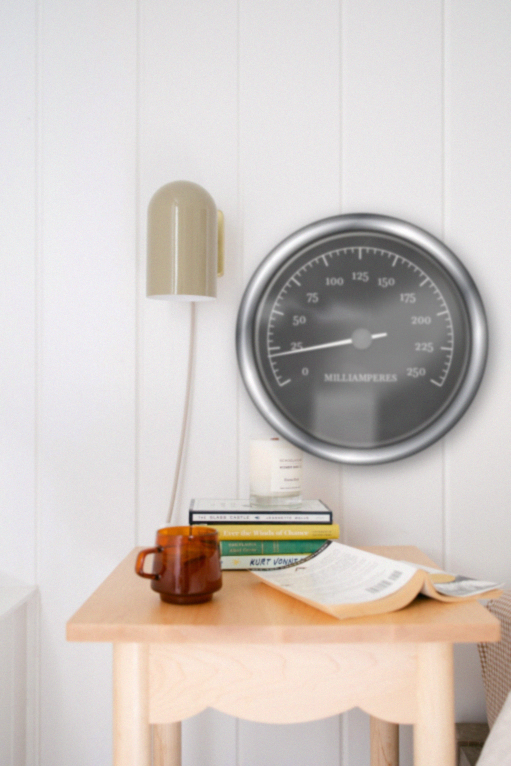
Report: 20; mA
